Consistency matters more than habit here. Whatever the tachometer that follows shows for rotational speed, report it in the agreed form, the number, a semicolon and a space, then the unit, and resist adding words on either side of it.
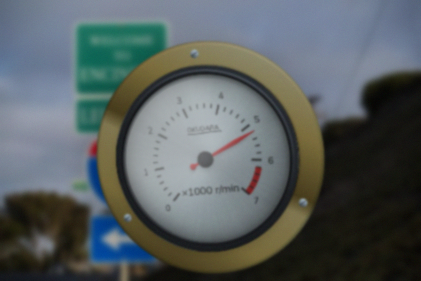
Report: 5200; rpm
